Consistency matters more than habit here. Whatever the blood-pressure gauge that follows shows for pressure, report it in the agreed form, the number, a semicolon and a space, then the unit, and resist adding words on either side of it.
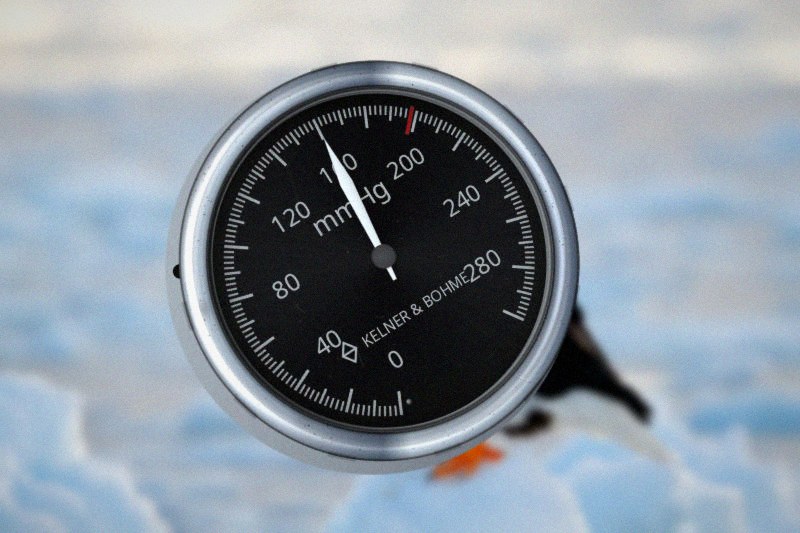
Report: 160; mmHg
